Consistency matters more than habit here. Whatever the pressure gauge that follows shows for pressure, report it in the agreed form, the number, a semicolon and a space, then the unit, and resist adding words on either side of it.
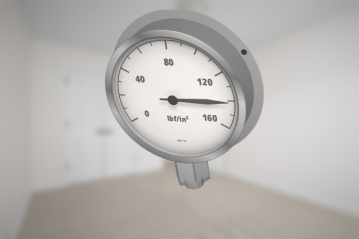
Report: 140; psi
